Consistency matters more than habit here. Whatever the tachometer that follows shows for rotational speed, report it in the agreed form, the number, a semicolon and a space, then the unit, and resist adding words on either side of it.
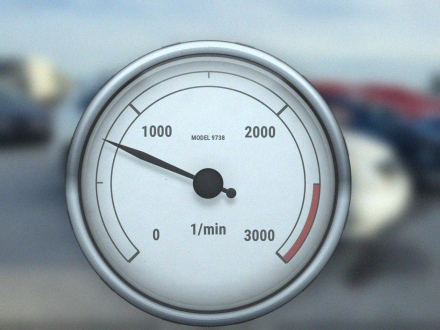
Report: 750; rpm
